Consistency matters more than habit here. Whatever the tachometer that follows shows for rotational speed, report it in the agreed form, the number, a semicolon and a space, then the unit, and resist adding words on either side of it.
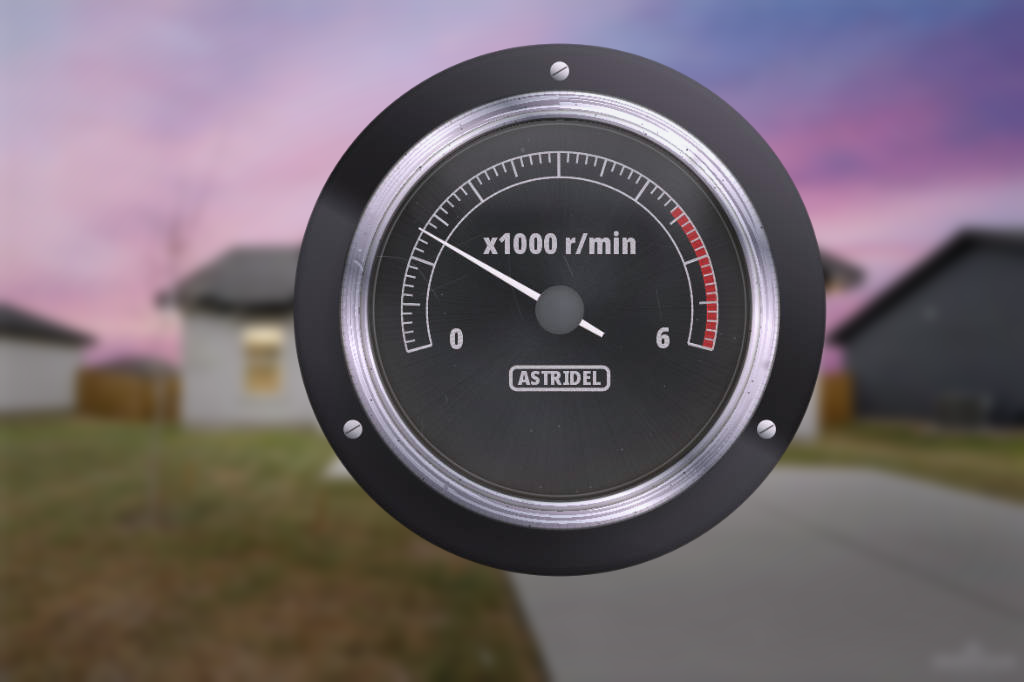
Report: 1300; rpm
